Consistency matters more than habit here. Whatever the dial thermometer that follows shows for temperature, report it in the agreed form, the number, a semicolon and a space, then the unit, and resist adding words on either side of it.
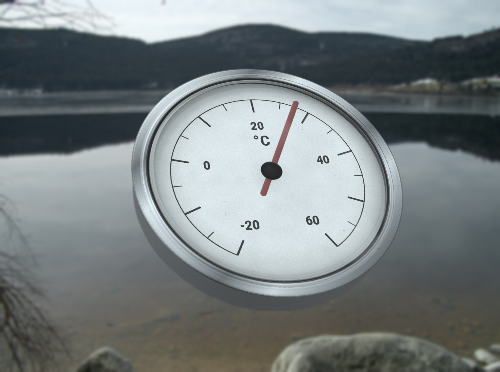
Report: 27.5; °C
